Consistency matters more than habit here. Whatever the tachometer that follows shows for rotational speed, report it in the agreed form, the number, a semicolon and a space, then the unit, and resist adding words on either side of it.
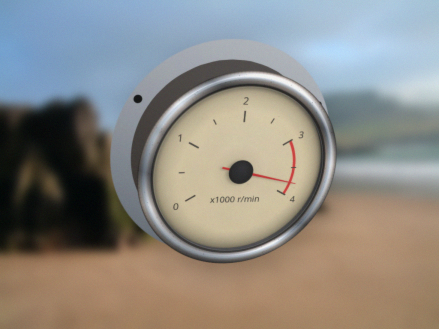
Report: 3750; rpm
